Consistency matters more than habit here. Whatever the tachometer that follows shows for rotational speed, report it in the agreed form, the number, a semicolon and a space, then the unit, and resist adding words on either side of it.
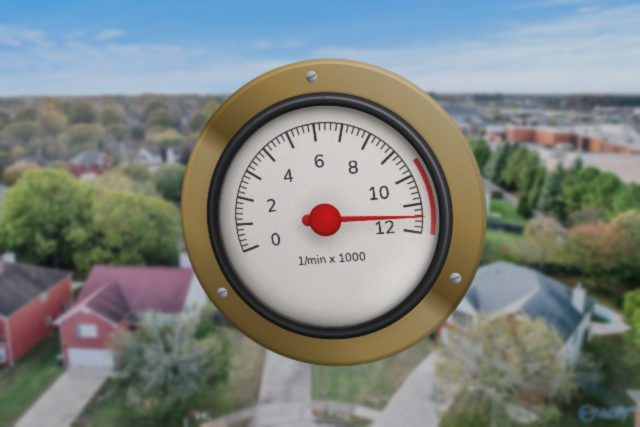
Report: 11400; rpm
